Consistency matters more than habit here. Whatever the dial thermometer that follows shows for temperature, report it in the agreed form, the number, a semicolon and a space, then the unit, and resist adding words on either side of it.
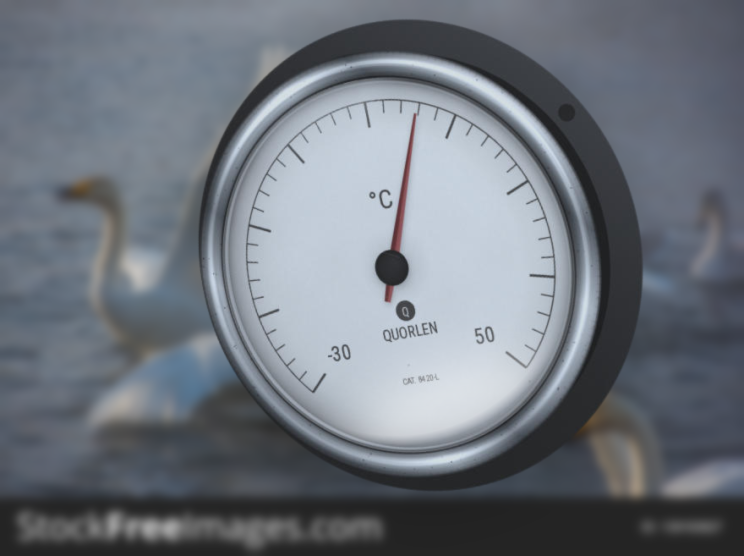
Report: 16; °C
